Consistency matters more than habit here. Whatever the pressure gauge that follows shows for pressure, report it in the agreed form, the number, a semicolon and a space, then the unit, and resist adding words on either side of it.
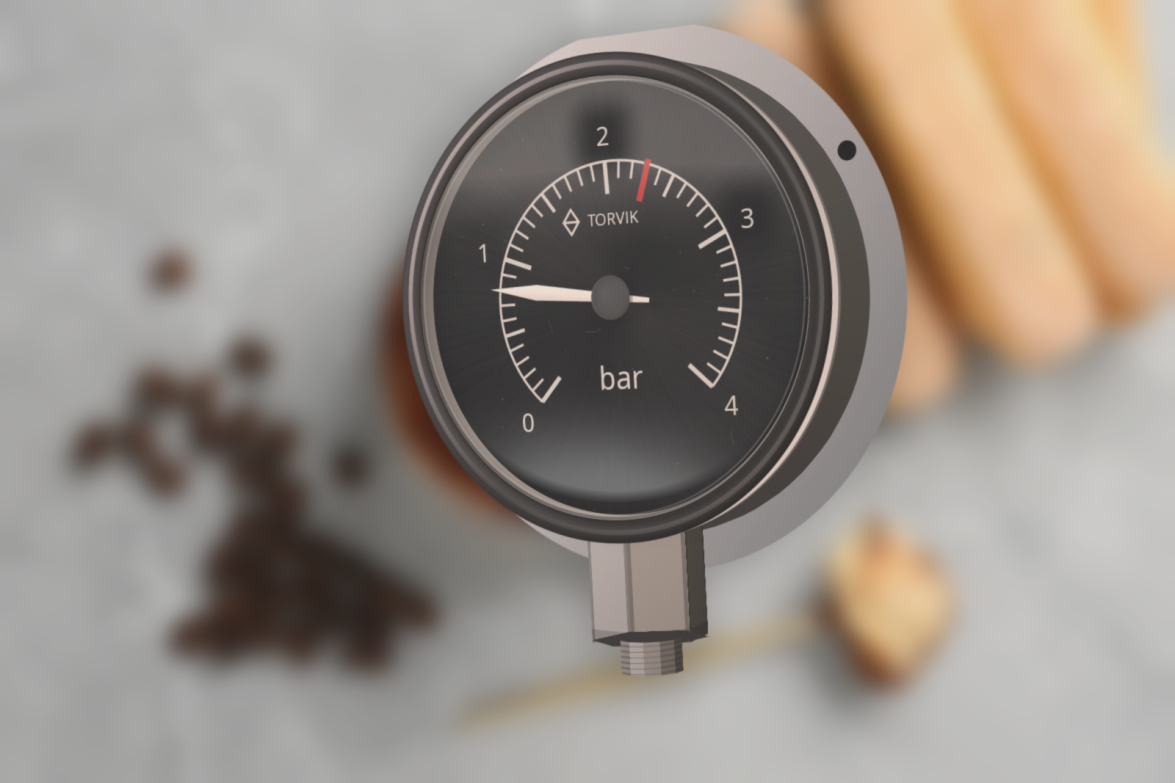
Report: 0.8; bar
